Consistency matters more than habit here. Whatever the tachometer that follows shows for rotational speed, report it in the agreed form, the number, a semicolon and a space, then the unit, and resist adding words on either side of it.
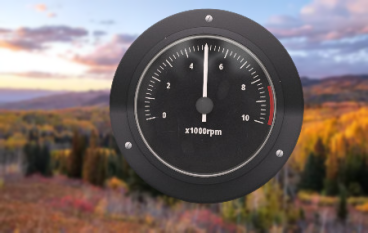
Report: 5000; rpm
